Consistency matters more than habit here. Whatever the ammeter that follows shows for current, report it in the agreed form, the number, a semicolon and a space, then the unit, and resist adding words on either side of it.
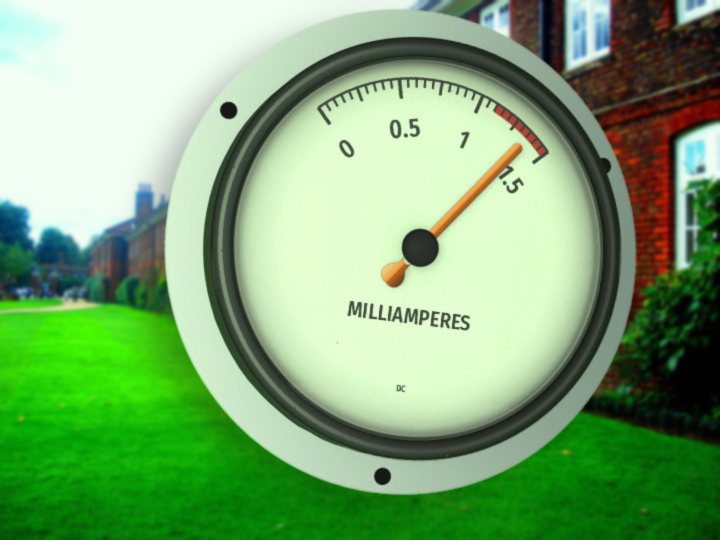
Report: 1.35; mA
